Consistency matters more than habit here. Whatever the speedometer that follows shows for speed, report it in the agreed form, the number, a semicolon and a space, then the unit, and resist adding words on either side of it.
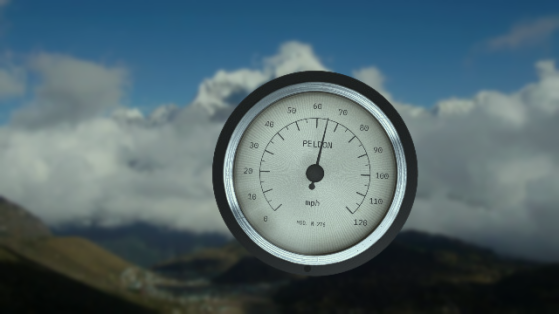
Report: 65; mph
